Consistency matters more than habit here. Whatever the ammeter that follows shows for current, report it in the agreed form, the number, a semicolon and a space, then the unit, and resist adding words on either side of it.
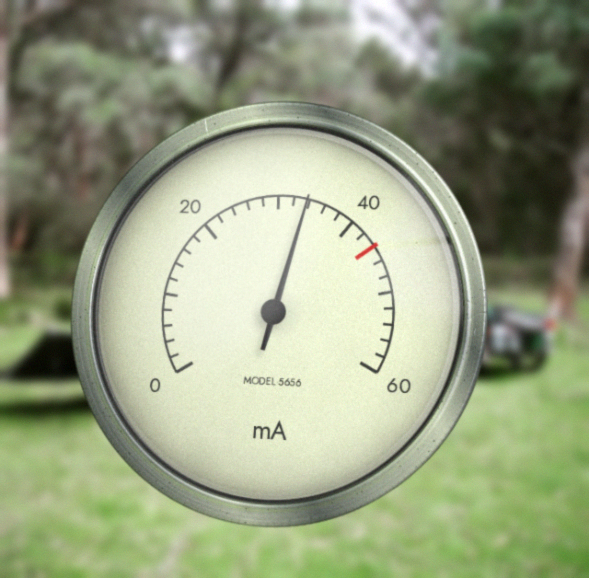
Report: 34; mA
